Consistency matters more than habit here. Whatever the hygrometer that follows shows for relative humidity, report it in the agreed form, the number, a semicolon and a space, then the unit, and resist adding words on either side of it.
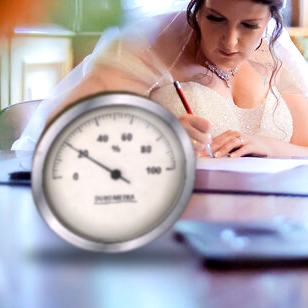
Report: 20; %
